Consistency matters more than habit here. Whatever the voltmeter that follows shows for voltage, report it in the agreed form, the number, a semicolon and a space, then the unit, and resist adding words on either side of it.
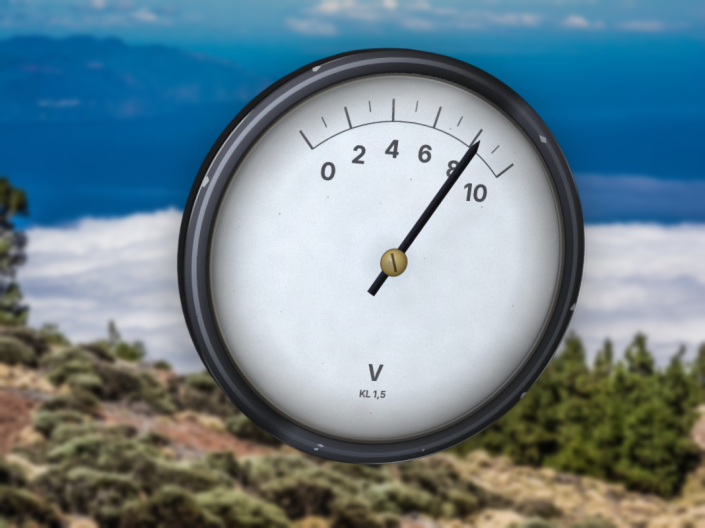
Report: 8; V
